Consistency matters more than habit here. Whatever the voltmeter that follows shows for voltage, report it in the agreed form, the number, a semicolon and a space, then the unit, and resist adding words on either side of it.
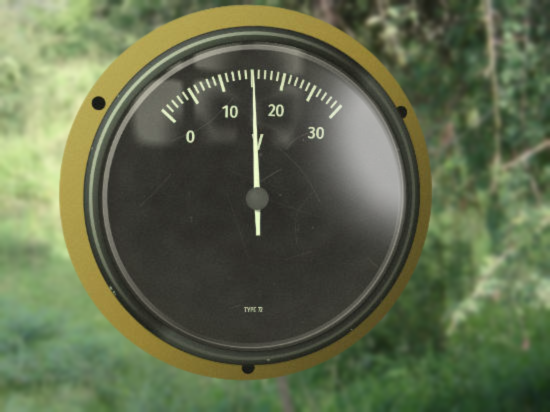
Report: 15; V
